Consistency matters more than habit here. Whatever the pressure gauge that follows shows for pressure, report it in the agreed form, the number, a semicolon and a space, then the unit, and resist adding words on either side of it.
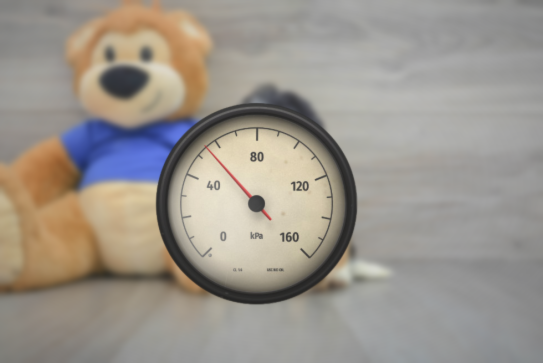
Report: 55; kPa
